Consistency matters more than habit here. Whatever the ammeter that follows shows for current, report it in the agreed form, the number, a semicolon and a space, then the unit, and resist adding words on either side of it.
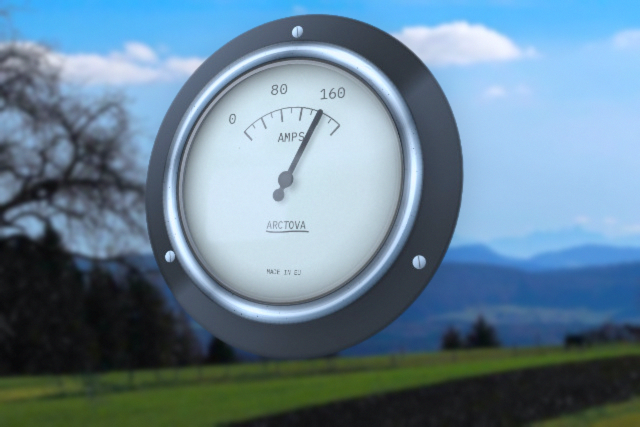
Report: 160; A
